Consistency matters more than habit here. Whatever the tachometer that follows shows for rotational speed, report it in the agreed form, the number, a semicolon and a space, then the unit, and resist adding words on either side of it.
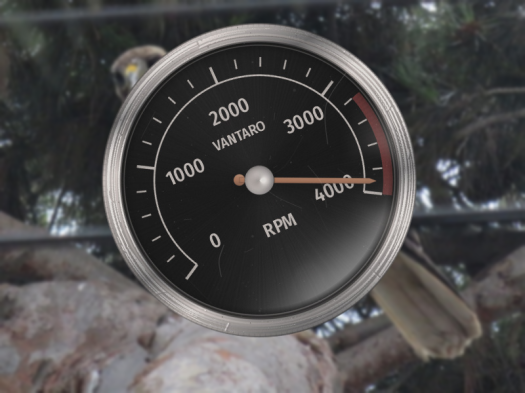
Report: 3900; rpm
